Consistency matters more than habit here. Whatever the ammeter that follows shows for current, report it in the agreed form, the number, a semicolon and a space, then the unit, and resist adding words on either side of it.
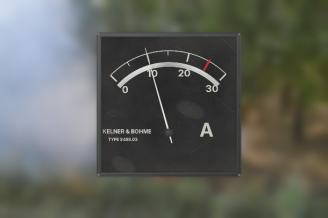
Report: 10; A
